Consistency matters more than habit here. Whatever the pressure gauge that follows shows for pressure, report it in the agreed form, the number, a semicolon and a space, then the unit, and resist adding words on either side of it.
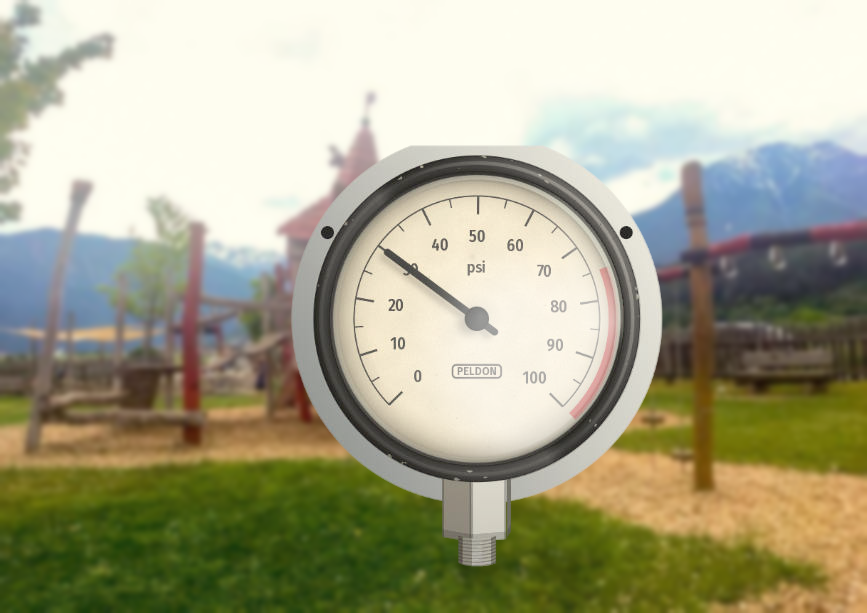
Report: 30; psi
